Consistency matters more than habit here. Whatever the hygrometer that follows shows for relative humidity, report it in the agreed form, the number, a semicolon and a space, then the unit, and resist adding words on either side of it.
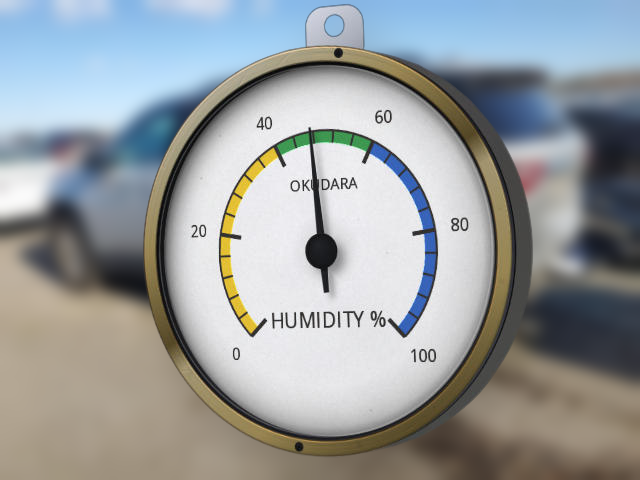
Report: 48; %
